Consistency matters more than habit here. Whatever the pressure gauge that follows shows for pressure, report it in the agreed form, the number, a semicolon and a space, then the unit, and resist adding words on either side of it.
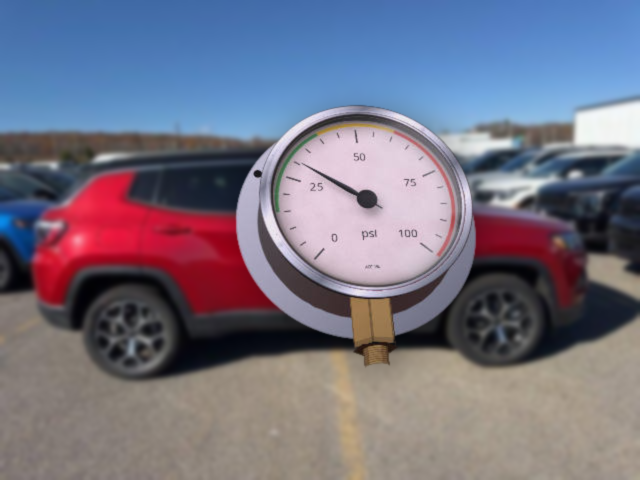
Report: 30; psi
